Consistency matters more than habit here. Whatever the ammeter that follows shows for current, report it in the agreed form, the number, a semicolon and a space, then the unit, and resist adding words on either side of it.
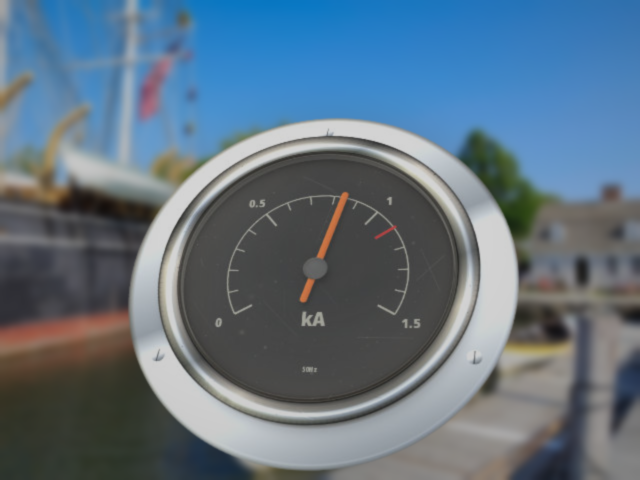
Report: 0.85; kA
